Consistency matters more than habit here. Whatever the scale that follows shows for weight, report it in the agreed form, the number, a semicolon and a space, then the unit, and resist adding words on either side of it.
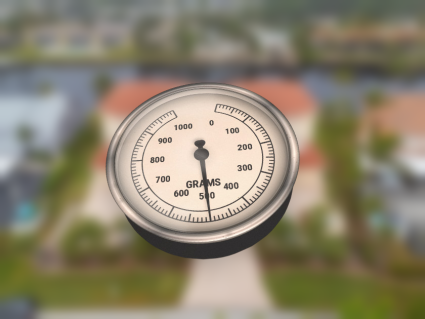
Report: 500; g
